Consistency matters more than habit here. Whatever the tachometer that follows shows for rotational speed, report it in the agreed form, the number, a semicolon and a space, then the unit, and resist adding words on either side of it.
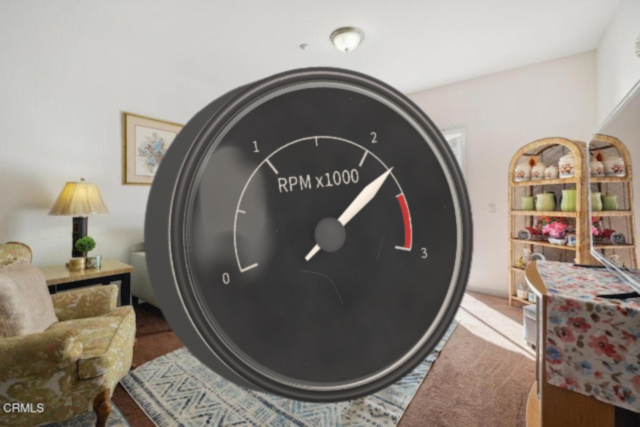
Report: 2250; rpm
